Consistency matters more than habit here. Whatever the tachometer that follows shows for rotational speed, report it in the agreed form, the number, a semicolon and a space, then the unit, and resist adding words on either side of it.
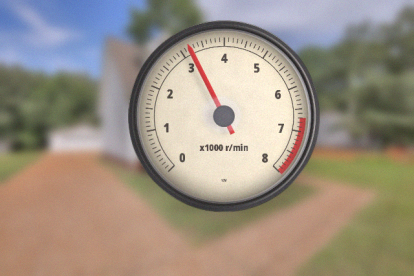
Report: 3200; rpm
